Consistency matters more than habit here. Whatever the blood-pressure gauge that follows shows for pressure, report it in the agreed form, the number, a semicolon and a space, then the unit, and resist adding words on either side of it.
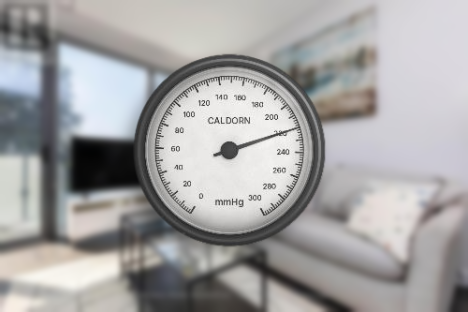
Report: 220; mmHg
